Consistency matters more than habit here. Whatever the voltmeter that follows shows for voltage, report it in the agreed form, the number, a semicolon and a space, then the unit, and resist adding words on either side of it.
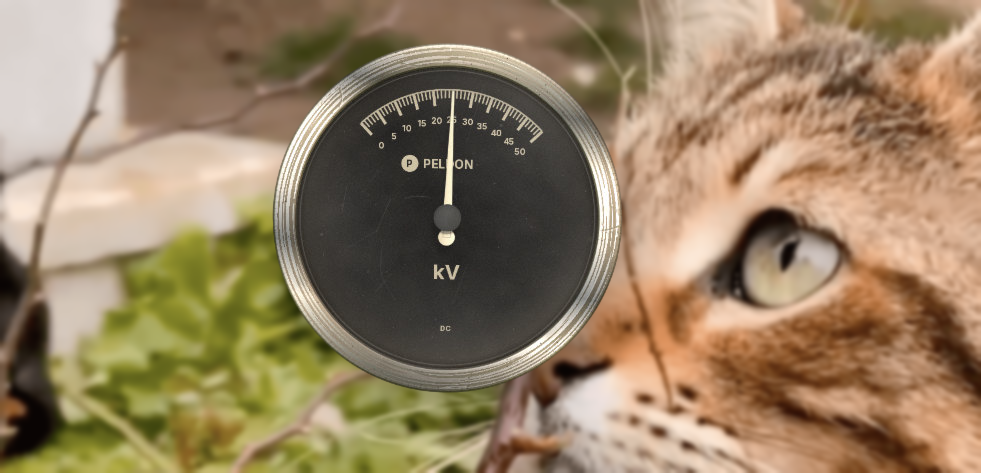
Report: 25; kV
